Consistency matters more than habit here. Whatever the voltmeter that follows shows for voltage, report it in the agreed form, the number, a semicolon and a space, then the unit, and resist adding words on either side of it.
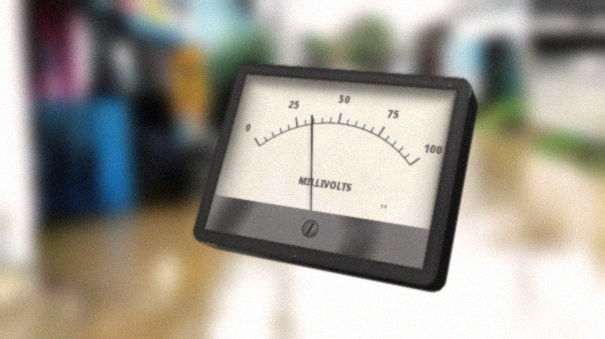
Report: 35; mV
